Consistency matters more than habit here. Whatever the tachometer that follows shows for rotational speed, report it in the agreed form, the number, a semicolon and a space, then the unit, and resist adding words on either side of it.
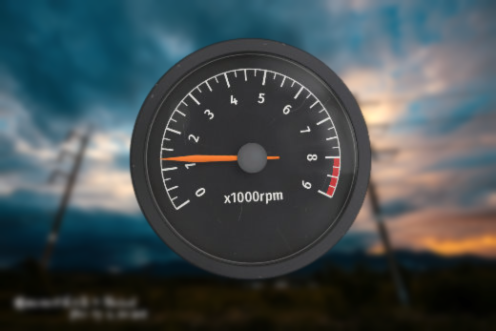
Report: 1250; rpm
